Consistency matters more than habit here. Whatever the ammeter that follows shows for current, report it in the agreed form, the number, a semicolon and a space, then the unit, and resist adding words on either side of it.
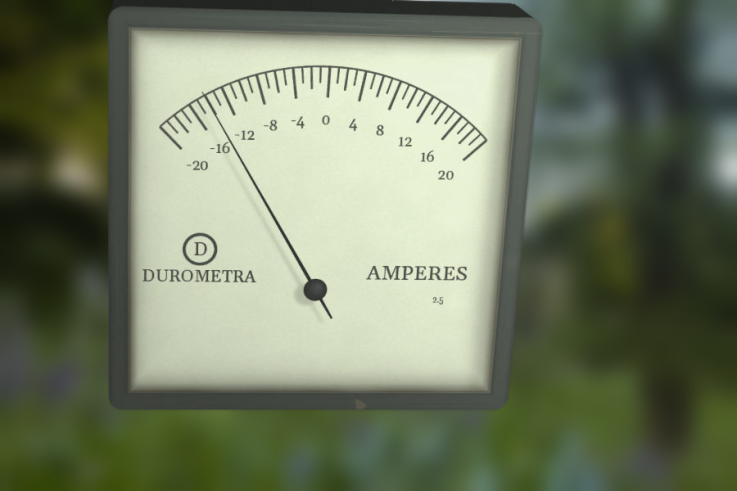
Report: -14; A
